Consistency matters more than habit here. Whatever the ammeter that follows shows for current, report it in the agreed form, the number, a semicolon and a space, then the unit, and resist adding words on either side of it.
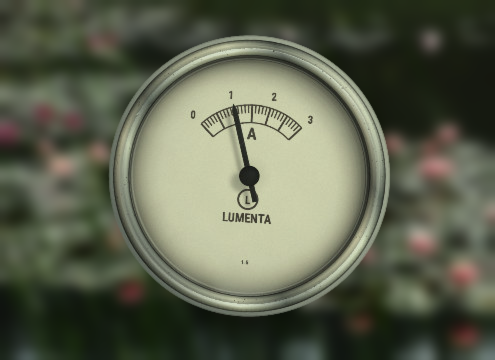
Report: 1; A
